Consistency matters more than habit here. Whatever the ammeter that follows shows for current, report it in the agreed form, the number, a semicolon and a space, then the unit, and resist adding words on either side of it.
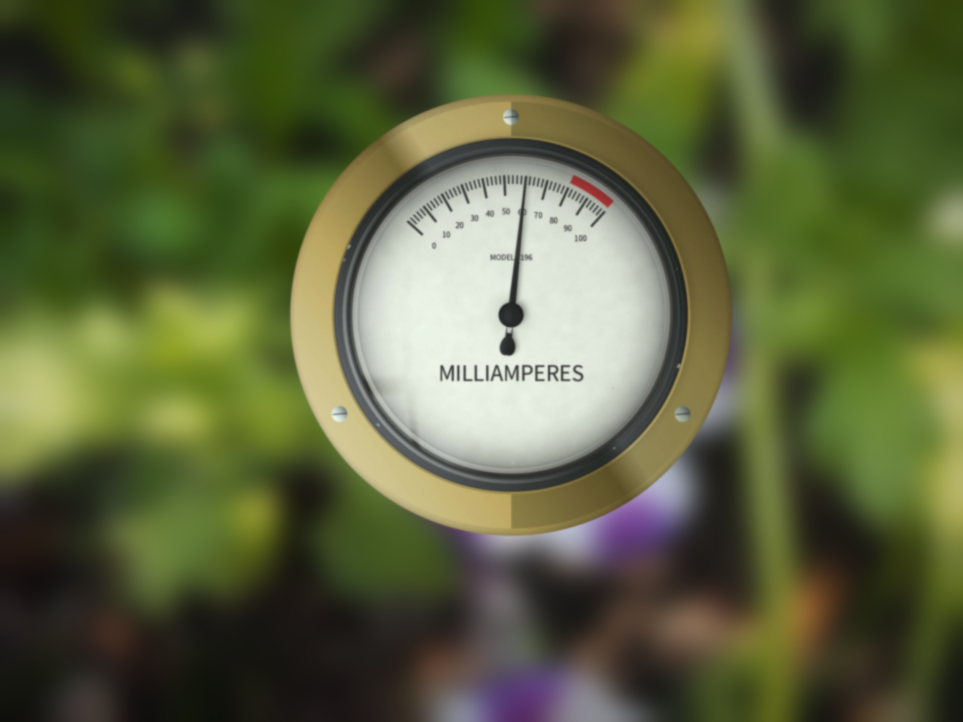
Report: 60; mA
